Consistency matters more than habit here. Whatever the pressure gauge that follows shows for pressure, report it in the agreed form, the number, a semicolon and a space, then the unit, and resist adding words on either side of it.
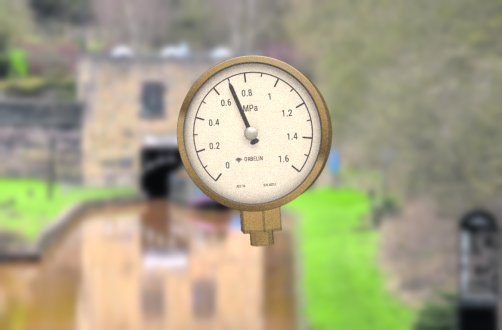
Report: 0.7; MPa
